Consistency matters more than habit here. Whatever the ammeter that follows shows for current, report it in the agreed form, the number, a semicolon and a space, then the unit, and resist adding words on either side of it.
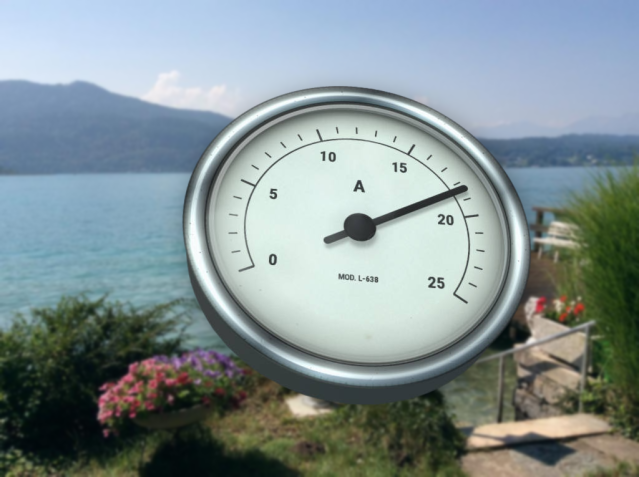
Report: 18.5; A
